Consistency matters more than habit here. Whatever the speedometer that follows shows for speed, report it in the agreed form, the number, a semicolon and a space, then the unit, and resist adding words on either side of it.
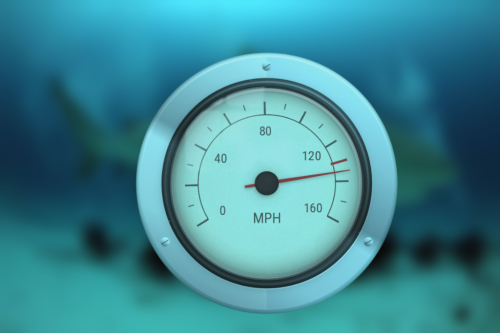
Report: 135; mph
